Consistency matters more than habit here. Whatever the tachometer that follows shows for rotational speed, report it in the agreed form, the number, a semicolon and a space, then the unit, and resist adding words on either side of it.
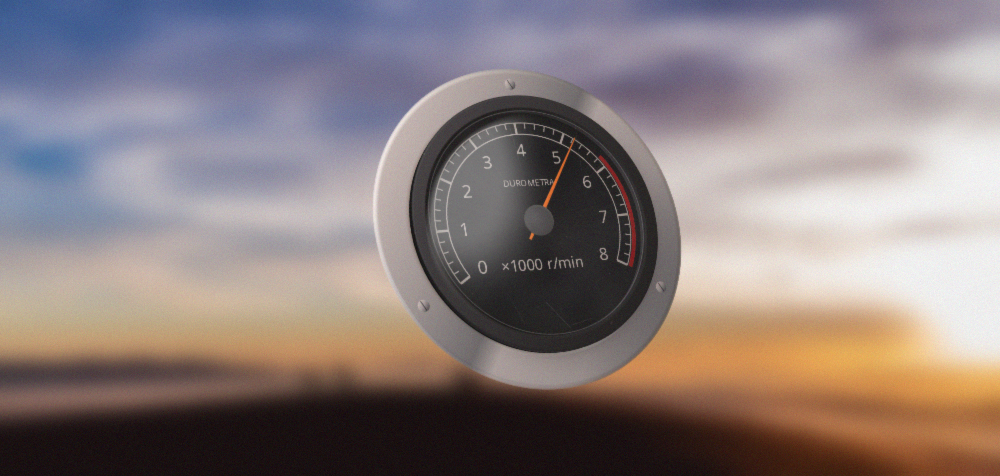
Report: 5200; rpm
